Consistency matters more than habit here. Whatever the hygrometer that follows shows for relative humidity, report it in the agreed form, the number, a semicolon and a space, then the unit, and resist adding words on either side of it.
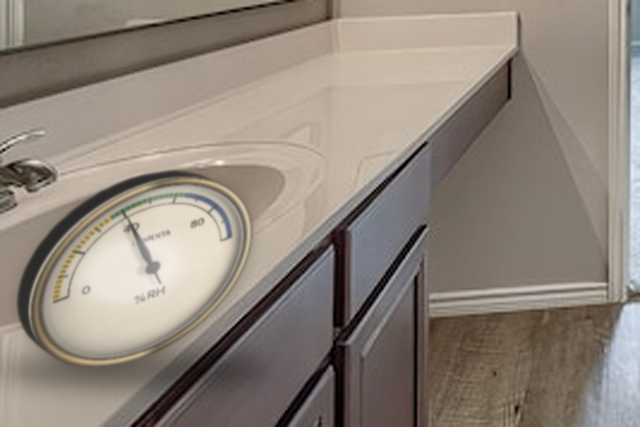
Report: 40; %
